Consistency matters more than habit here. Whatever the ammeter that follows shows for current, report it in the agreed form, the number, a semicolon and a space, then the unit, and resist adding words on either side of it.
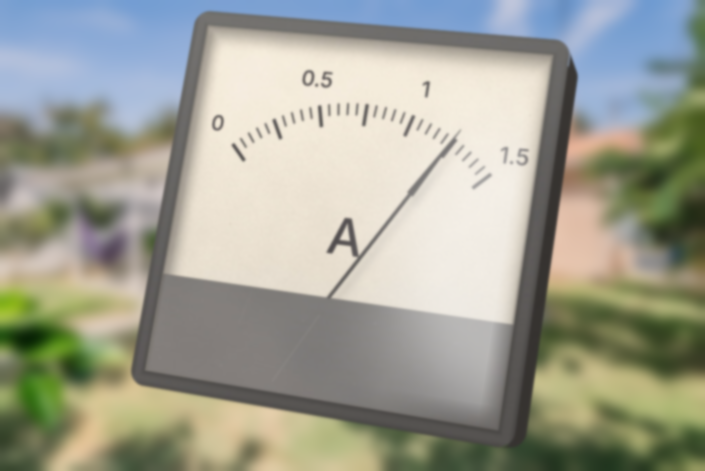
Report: 1.25; A
